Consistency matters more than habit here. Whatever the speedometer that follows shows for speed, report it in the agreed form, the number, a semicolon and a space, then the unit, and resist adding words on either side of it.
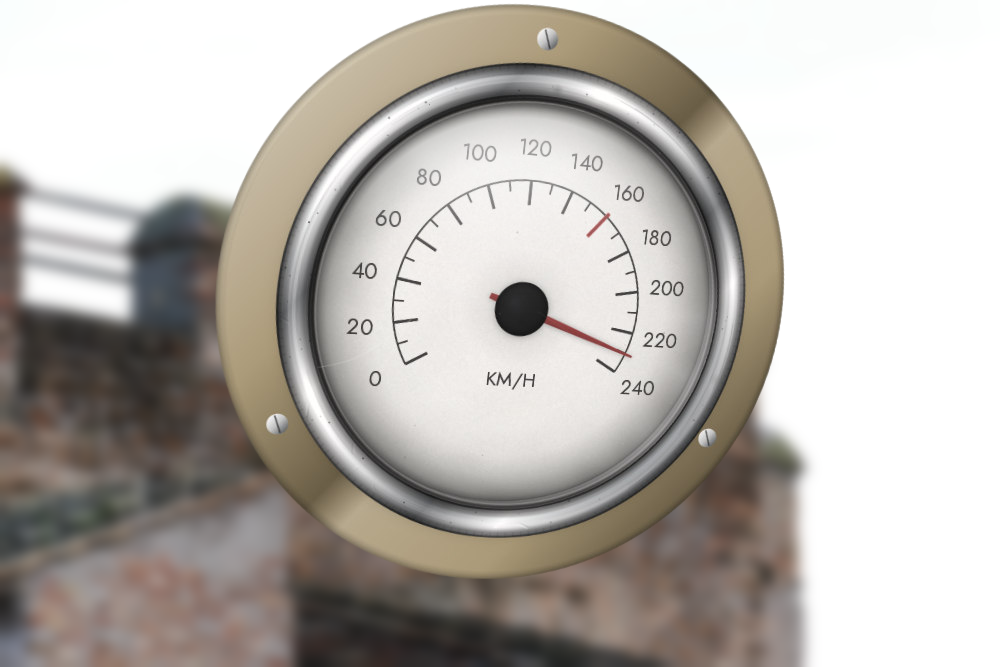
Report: 230; km/h
